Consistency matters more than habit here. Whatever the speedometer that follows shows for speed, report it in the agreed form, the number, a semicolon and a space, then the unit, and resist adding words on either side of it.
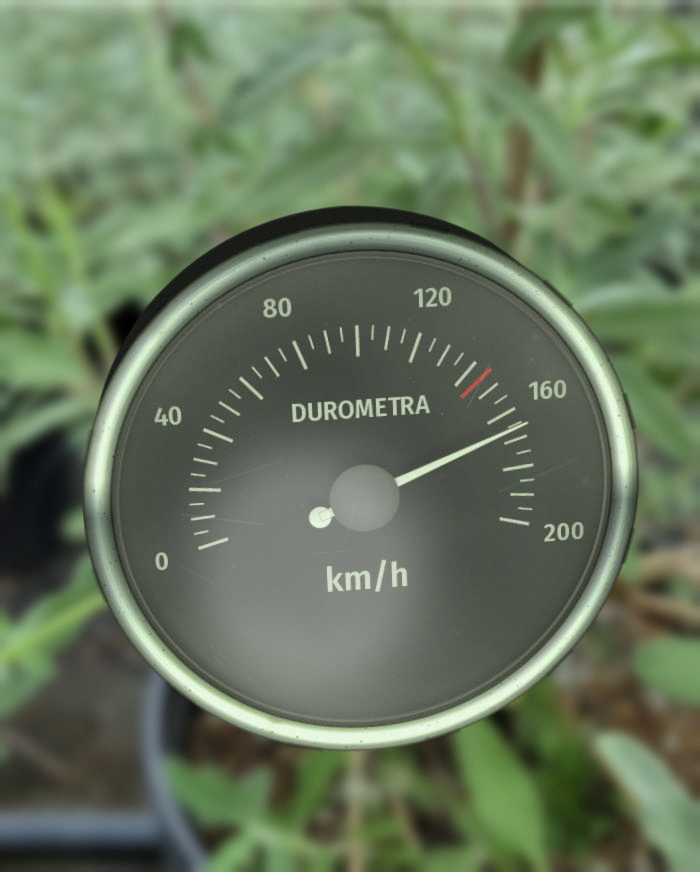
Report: 165; km/h
